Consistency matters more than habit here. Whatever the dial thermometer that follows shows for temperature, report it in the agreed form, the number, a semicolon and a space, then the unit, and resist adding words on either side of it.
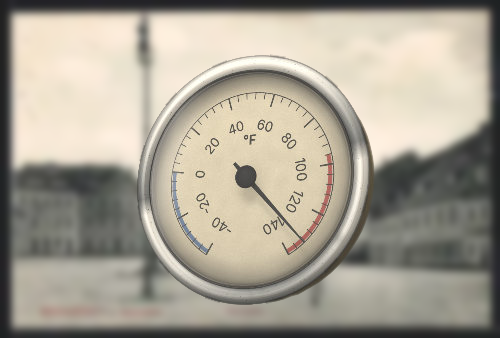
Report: 132; °F
